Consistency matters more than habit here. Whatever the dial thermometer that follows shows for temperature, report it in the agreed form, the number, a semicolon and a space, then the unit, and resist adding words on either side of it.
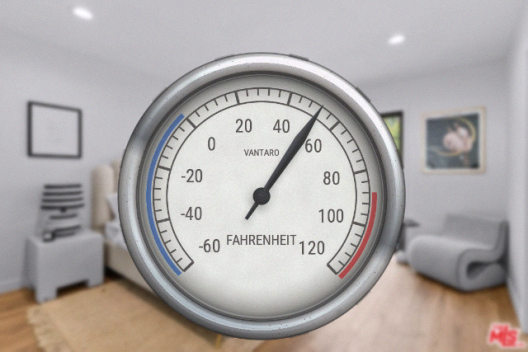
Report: 52; °F
